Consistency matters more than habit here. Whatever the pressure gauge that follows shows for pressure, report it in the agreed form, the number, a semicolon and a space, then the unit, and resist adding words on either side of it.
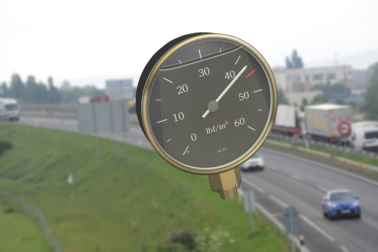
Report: 42.5; psi
